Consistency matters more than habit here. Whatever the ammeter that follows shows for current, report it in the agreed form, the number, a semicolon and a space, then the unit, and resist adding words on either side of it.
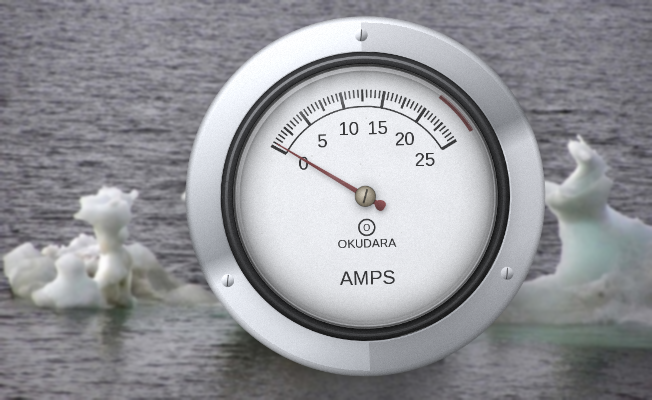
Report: 0.5; A
